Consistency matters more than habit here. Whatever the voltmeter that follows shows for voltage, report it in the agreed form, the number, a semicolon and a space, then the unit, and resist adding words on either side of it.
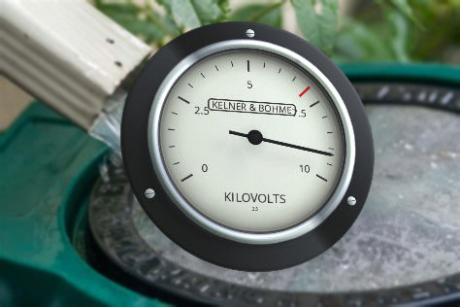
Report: 9.25; kV
